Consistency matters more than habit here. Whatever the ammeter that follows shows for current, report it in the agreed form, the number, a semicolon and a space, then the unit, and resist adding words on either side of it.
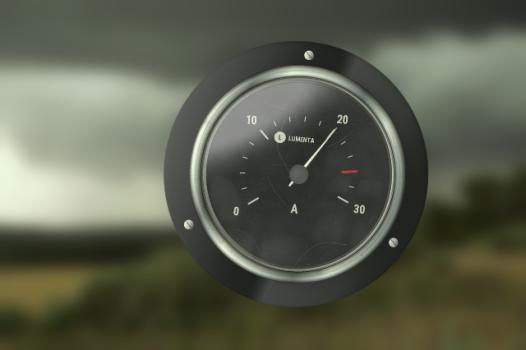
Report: 20; A
